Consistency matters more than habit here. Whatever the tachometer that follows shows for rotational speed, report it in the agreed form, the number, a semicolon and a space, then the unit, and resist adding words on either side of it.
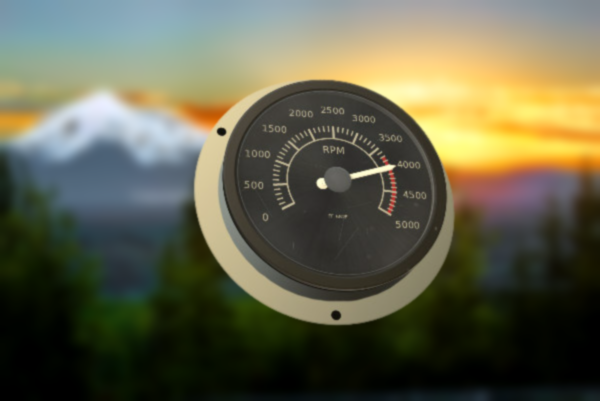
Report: 4000; rpm
